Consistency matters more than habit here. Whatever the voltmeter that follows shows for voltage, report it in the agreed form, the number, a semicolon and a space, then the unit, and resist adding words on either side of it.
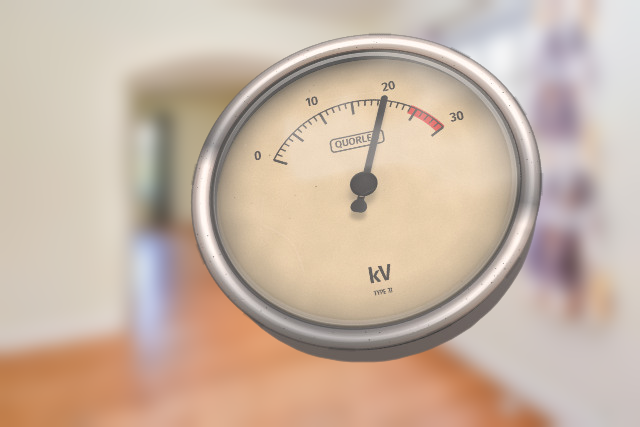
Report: 20; kV
